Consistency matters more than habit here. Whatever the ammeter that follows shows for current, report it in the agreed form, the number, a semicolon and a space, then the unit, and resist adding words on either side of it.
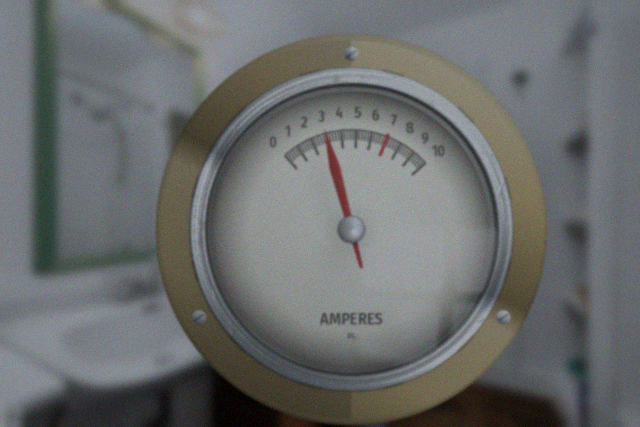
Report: 3; A
